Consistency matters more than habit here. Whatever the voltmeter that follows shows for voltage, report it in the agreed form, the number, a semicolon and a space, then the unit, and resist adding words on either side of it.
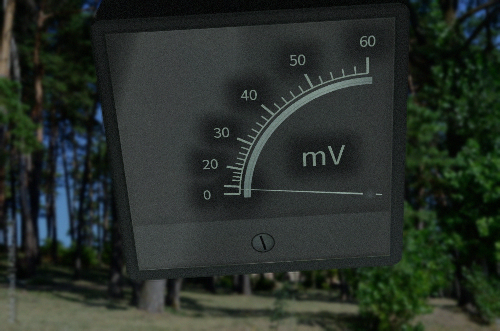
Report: 10; mV
